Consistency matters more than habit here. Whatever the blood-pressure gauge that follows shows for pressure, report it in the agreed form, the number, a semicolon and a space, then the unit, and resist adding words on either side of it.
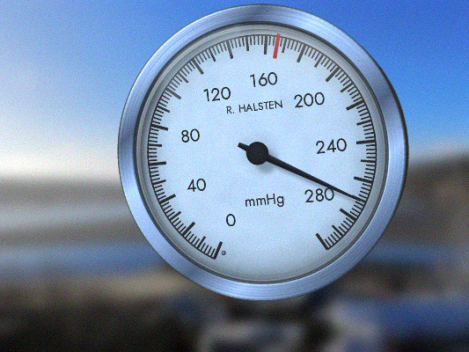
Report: 270; mmHg
